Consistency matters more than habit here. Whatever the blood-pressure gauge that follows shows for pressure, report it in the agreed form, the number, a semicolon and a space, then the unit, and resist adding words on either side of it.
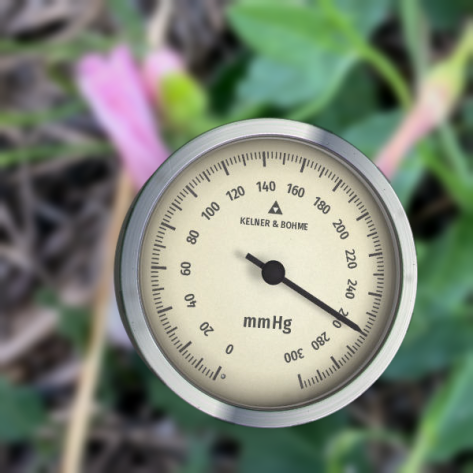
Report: 260; mmHg
